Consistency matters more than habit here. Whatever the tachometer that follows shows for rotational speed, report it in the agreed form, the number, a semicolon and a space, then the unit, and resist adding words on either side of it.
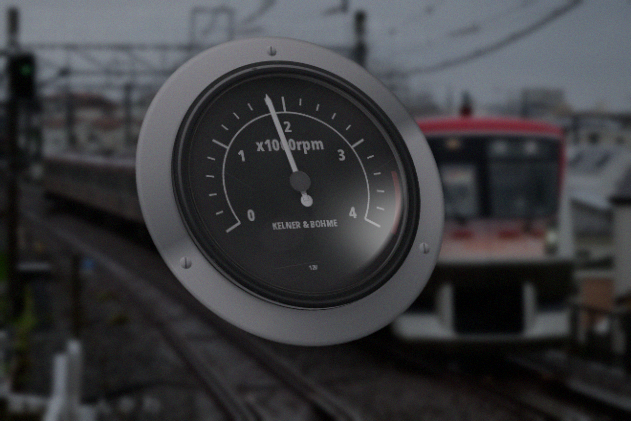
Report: 1800; rpm
